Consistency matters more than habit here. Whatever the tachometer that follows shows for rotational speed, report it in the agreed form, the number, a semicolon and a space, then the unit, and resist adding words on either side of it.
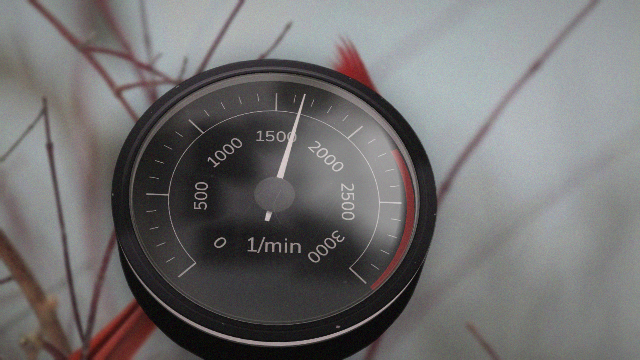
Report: 1650; rpm
